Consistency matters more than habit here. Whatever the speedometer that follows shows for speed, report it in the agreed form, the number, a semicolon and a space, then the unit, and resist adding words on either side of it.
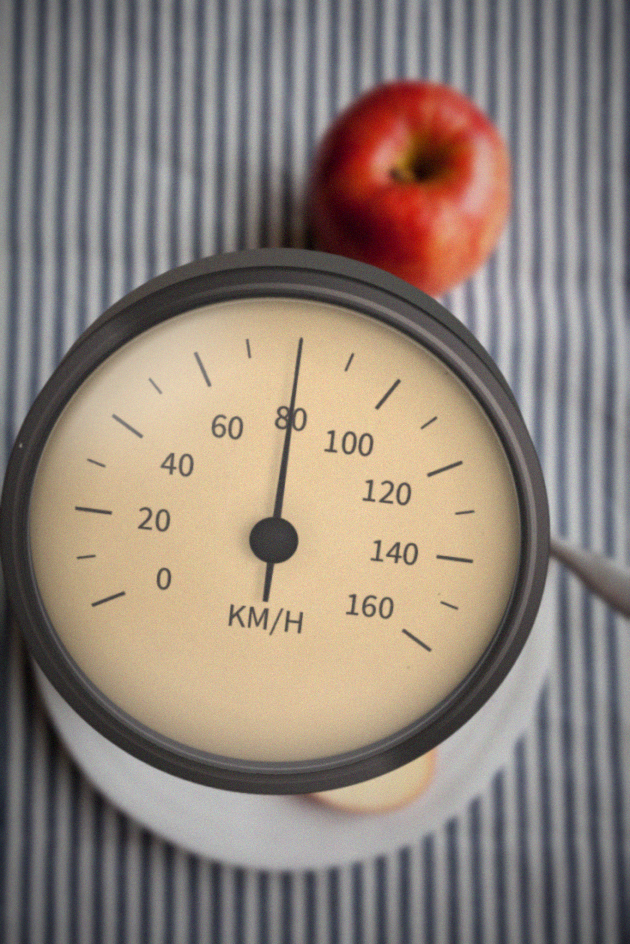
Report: 80; km/h
